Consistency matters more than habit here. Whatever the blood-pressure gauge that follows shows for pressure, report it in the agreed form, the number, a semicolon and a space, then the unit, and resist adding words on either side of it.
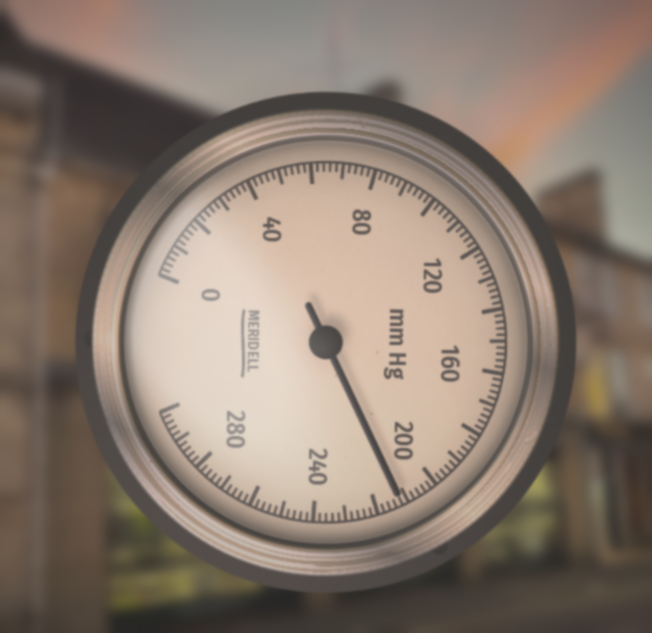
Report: 212; mmHg
